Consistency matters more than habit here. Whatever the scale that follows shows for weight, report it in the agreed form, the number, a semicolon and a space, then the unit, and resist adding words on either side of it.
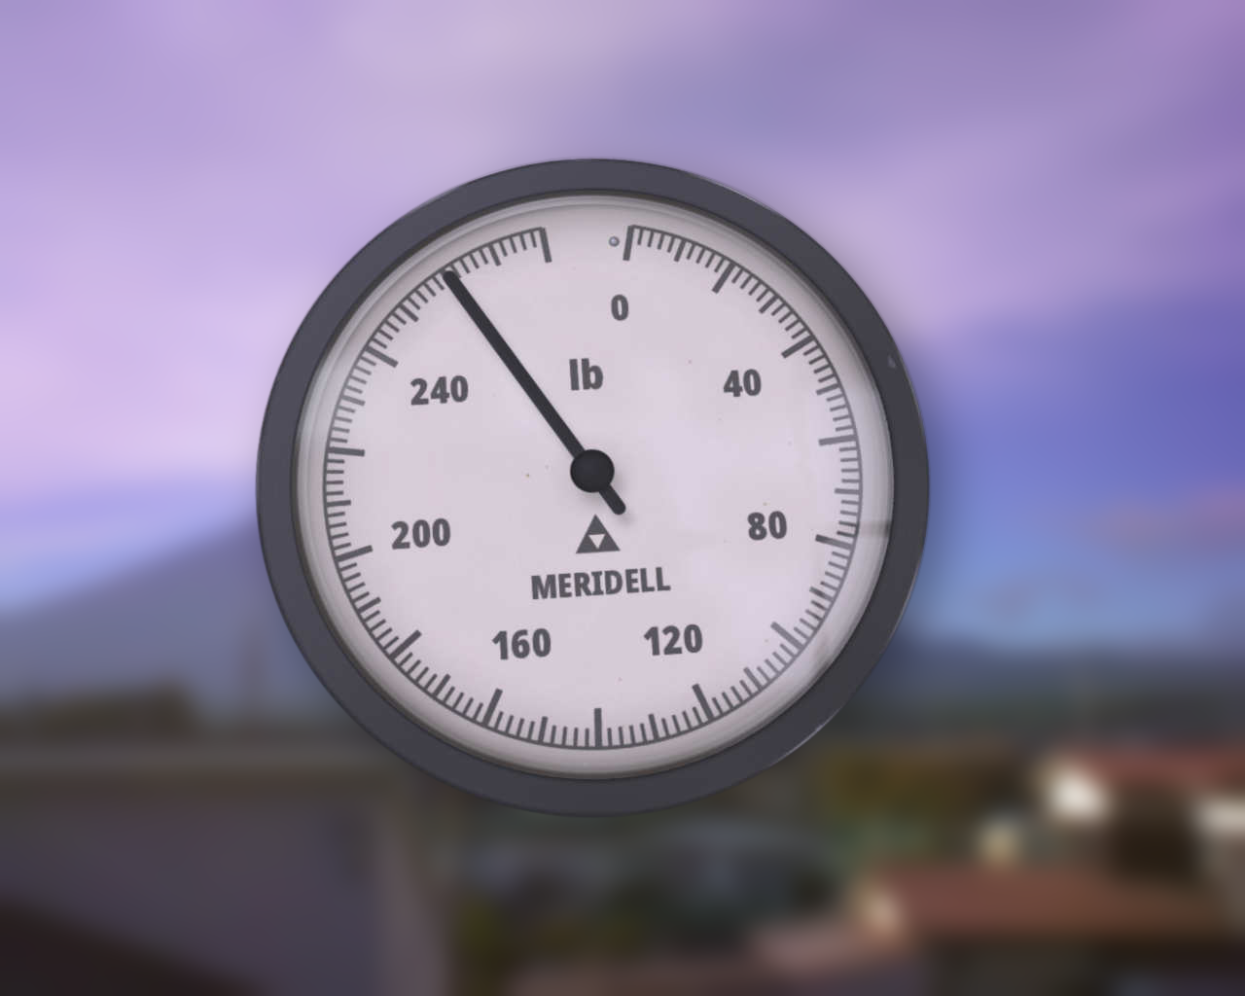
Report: 260; lb
